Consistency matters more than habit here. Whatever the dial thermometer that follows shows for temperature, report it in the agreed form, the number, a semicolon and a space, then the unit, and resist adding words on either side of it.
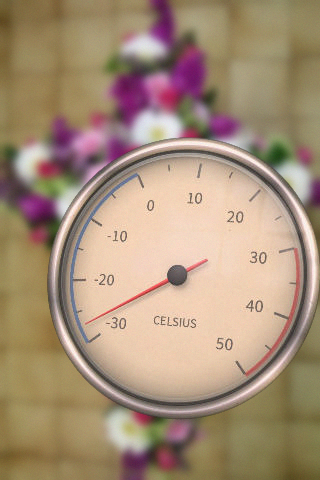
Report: -27.5; °C
